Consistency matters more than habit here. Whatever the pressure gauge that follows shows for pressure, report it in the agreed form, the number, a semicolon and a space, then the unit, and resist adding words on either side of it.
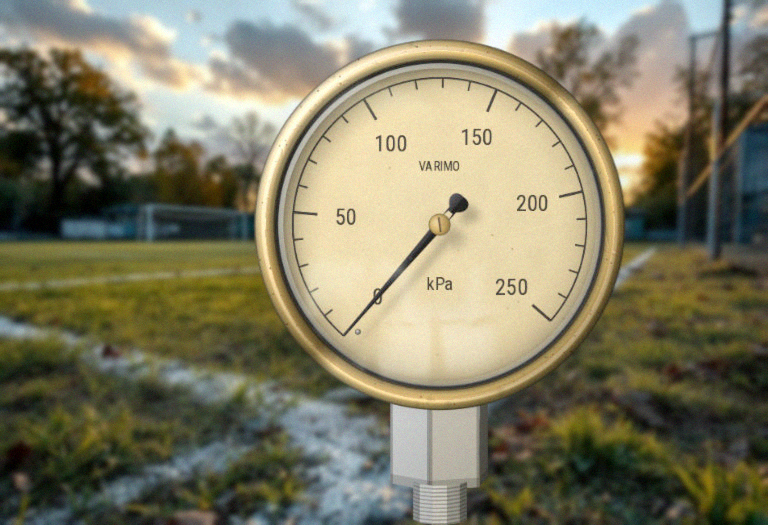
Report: 0; kPa
